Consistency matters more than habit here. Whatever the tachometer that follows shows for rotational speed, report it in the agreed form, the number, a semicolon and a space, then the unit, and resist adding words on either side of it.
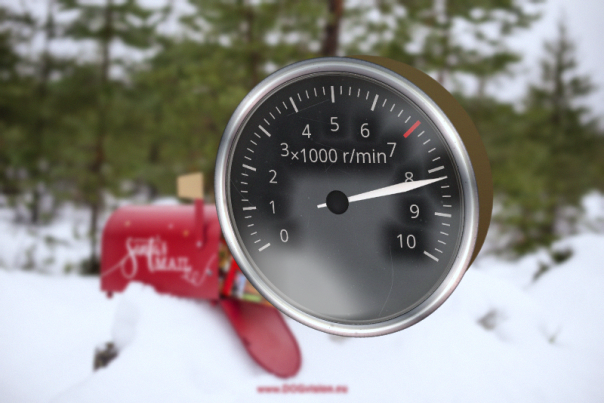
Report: 8200; rpm
